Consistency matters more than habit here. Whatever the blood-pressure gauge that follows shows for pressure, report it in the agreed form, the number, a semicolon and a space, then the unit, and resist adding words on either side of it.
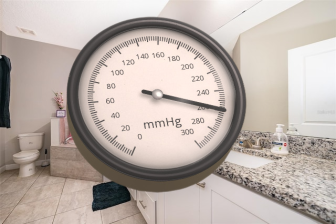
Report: 260; mmHg
